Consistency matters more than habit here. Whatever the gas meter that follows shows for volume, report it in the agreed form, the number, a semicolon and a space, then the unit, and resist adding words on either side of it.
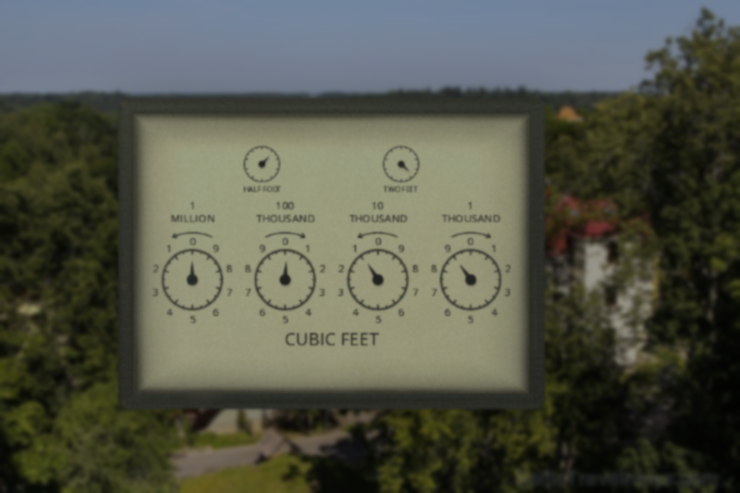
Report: 900; ft³
